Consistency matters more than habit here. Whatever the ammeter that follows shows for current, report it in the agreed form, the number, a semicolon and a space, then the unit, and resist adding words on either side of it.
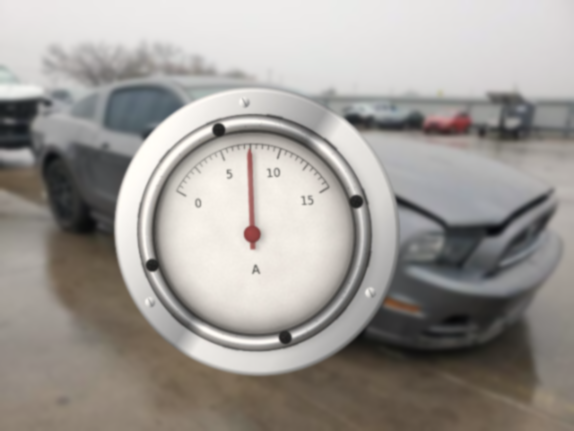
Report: 7.5; A
